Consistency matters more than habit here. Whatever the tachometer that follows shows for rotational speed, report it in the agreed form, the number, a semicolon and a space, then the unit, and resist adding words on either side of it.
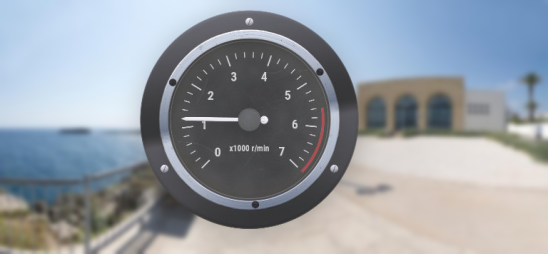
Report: 1200; rpm
